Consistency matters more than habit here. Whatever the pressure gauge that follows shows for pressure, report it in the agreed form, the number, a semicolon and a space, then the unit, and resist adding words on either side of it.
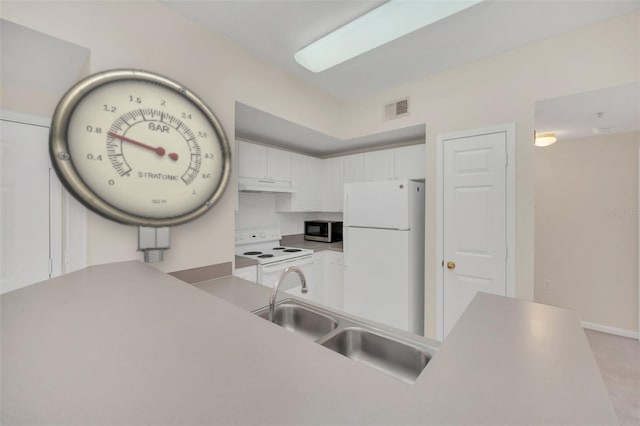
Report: 0.8; bar
